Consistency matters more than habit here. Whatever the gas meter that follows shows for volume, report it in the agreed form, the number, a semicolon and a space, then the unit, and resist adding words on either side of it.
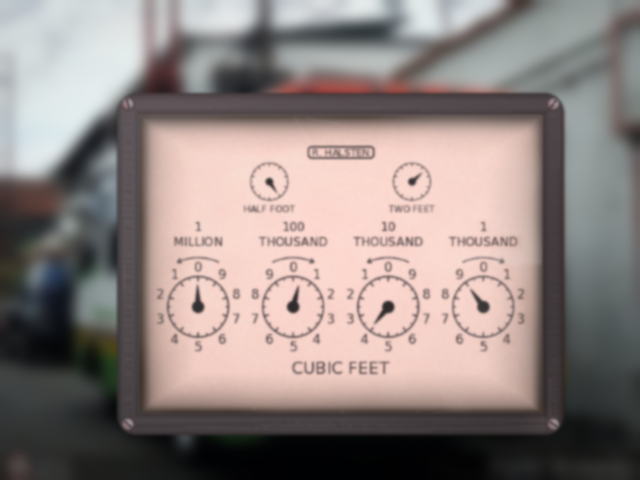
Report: 3900; ft³
